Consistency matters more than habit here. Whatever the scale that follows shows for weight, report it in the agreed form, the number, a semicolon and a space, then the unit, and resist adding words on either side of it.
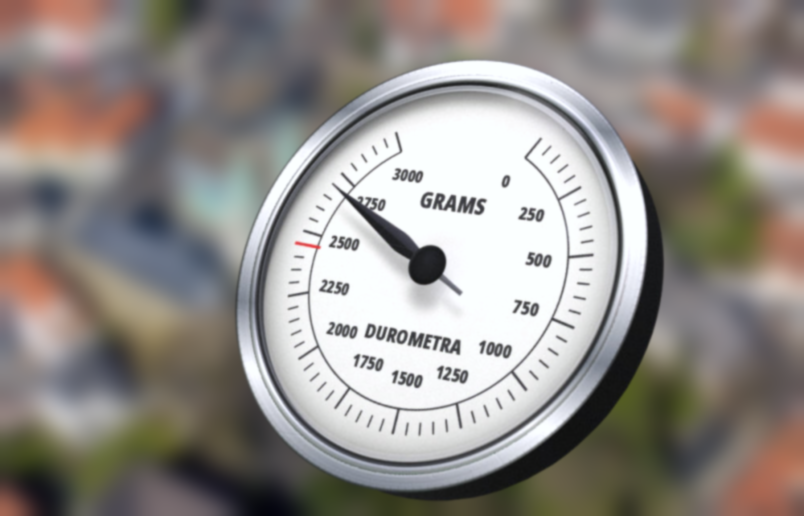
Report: 2700; g
